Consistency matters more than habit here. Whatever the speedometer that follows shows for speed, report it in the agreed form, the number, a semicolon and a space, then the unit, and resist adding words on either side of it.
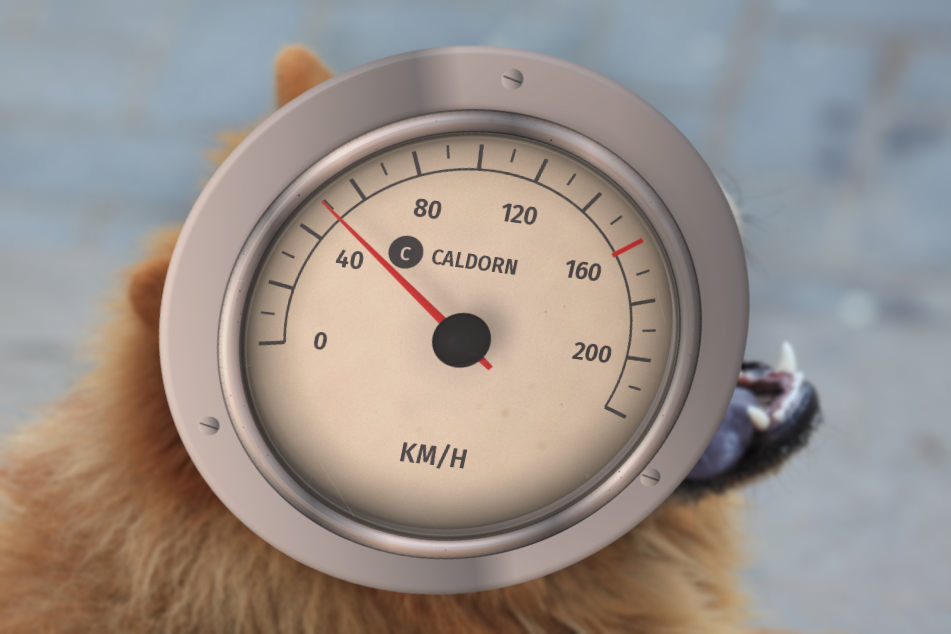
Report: 50; km/h
